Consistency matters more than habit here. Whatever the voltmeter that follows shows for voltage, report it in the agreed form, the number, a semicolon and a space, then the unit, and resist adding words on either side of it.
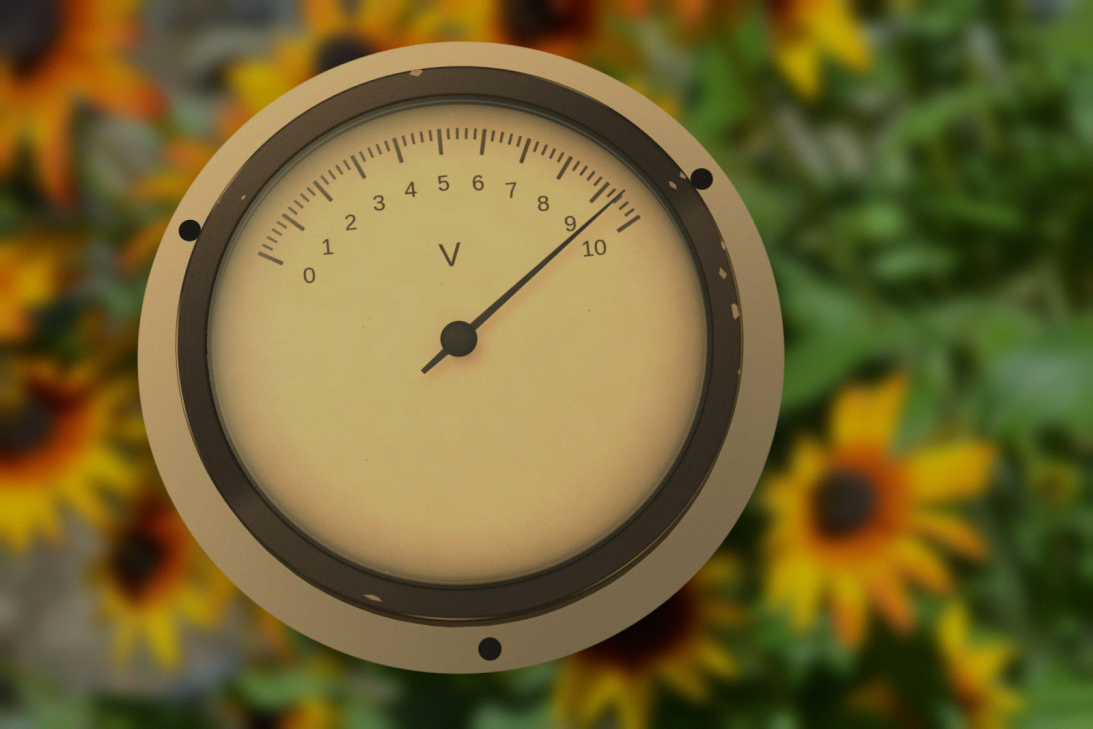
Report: 9.4; V
